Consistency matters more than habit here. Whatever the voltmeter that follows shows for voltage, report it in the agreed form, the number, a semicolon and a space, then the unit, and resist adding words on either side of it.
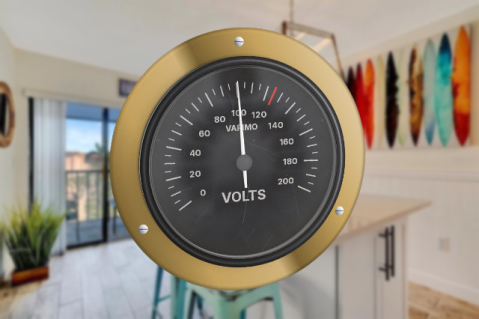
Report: 100; V
